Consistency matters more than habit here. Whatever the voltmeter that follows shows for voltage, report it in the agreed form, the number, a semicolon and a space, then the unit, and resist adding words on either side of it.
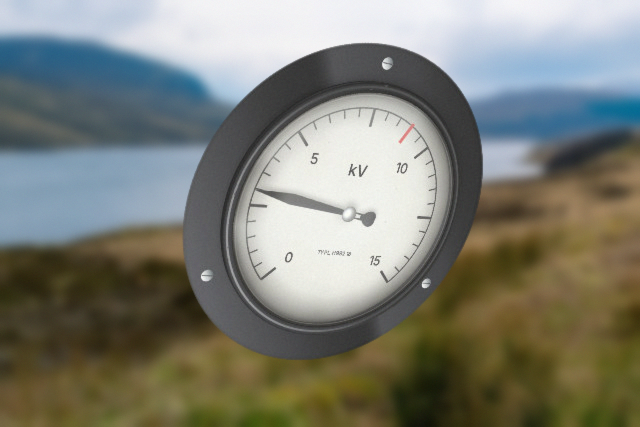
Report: 3; kV
